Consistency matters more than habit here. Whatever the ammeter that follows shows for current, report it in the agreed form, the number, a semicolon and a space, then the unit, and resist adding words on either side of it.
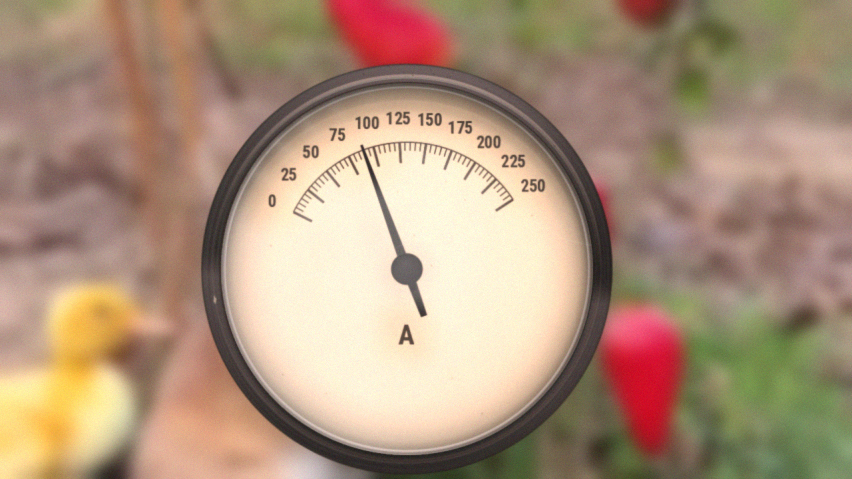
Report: 90; A
